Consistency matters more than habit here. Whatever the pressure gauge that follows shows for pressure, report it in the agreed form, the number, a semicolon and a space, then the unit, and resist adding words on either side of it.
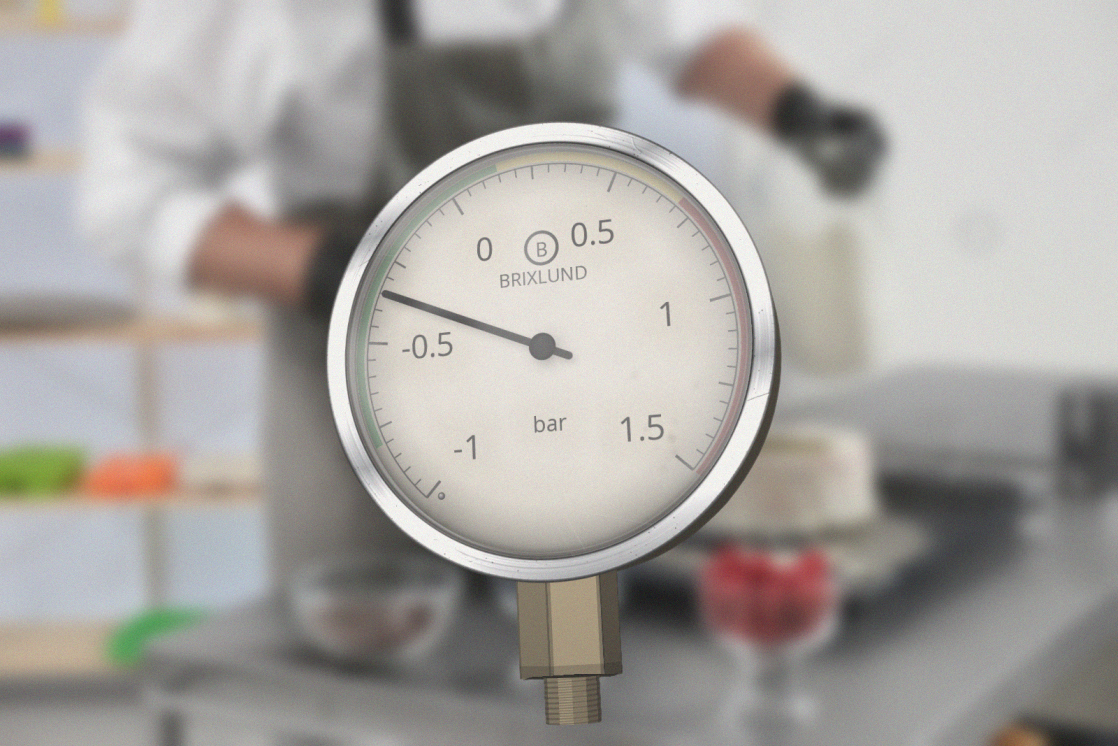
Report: -0.35; bar
